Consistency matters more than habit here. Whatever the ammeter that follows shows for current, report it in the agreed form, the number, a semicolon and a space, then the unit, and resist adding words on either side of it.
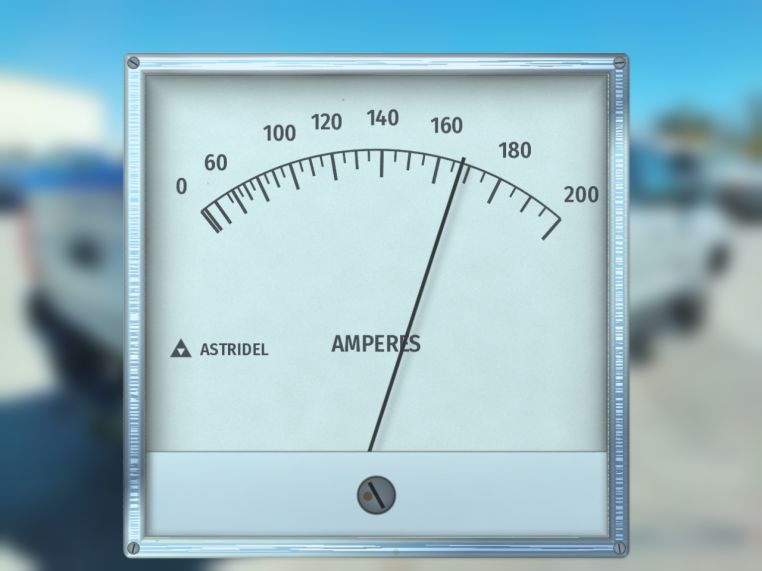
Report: 167.5; A
